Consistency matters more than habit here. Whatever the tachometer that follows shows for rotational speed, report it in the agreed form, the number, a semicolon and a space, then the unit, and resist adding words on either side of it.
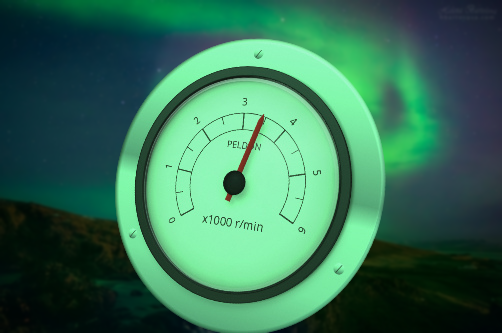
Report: 3500; rpm
